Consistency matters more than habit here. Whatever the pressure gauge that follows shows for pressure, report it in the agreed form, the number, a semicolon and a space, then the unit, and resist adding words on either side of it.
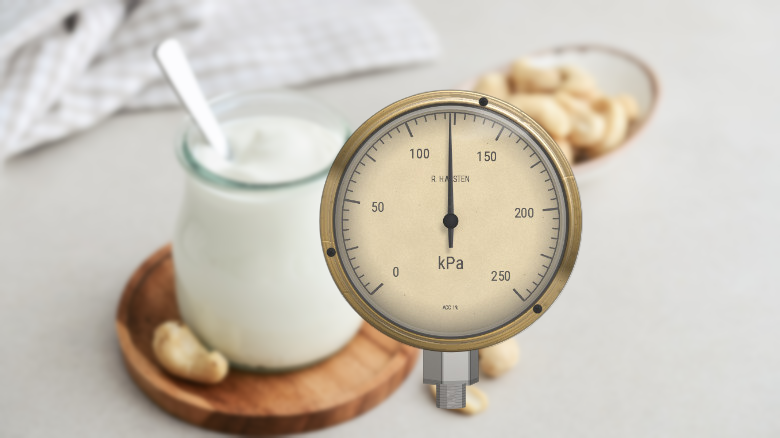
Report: 122.5; kPa
